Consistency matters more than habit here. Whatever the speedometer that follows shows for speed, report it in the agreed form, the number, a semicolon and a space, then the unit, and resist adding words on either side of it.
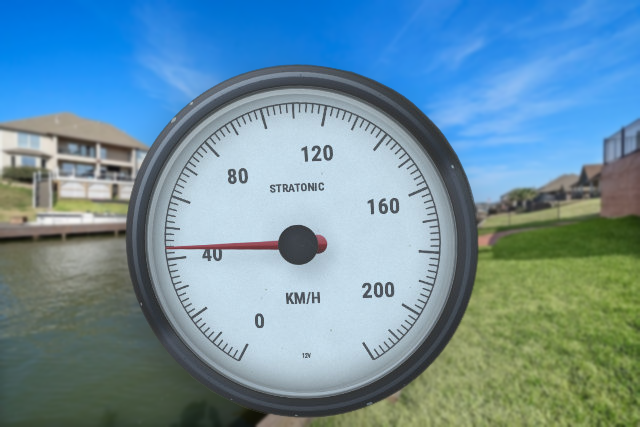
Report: 44; km/h
